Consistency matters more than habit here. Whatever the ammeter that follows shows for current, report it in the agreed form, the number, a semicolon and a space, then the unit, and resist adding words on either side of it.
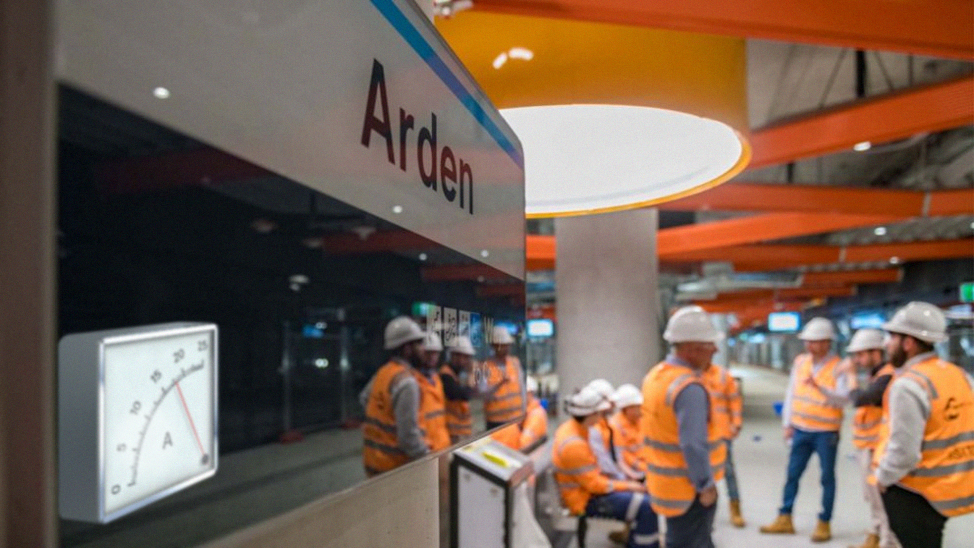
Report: 17.5; A
